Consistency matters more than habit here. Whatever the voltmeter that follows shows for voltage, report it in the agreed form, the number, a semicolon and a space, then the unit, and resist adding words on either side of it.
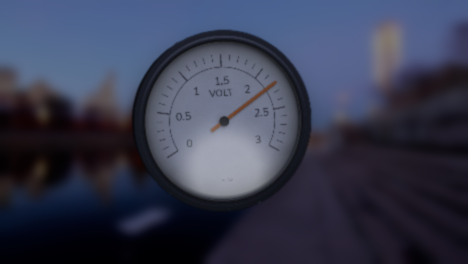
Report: 2.2; V
